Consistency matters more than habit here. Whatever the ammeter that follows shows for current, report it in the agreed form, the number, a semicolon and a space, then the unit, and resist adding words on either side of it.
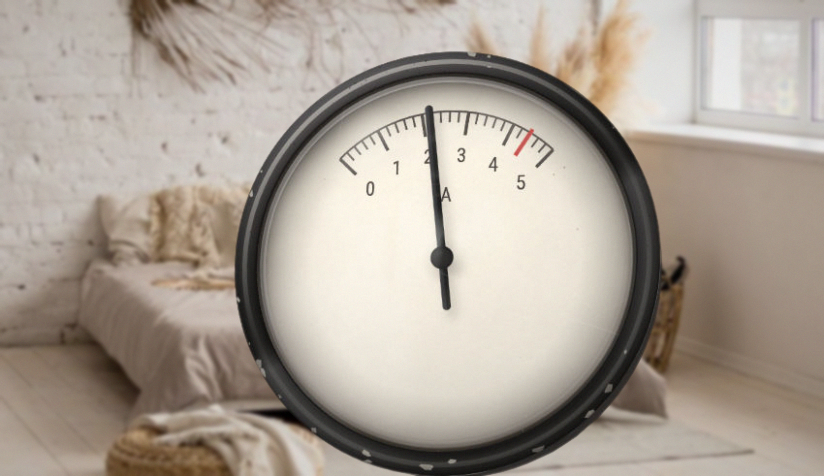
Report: 2.2; A
